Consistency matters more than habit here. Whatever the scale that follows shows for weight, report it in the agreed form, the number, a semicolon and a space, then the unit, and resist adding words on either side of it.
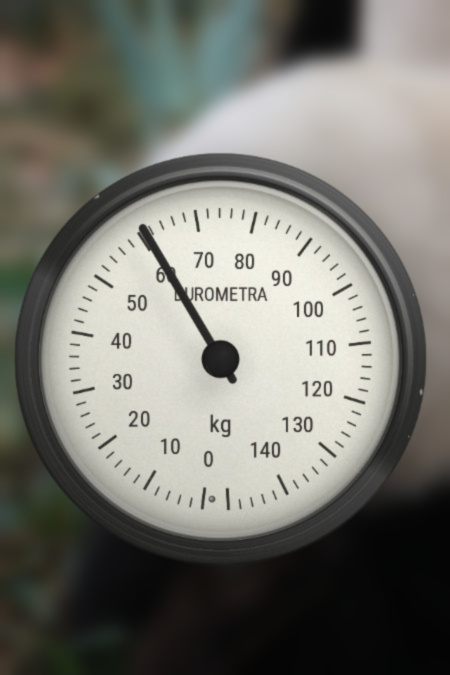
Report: 61; kg
